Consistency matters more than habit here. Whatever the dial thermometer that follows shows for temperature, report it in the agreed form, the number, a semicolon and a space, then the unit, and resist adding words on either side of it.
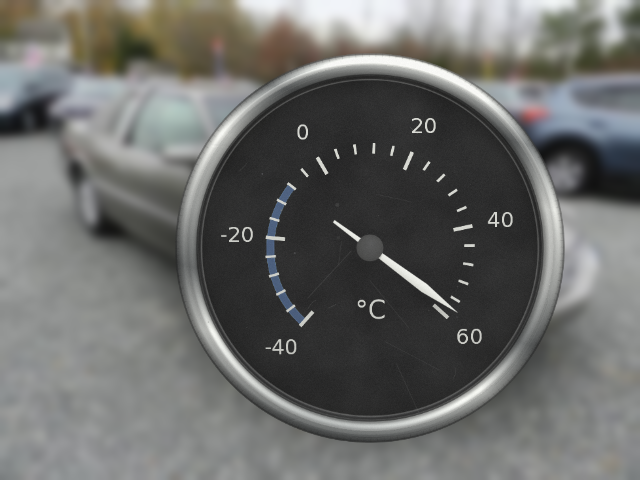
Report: 58; °C
